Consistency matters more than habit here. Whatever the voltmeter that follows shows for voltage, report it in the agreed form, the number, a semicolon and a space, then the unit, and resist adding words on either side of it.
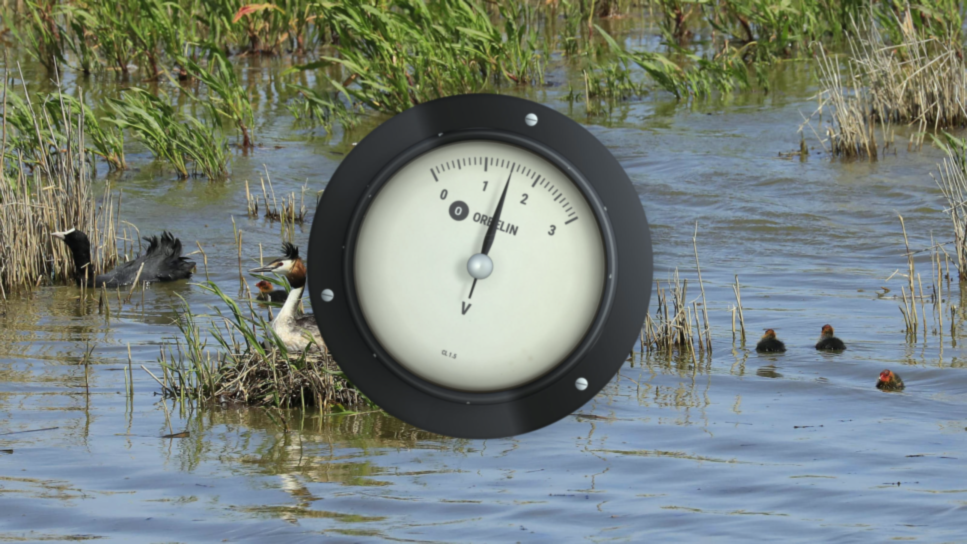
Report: 1.5; V
